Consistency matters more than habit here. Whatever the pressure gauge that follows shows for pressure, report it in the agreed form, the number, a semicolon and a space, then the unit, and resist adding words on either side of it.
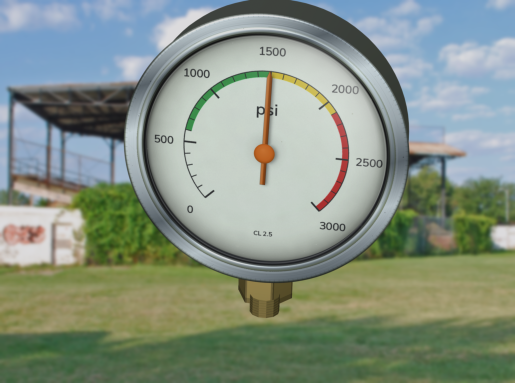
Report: 1500; psi
